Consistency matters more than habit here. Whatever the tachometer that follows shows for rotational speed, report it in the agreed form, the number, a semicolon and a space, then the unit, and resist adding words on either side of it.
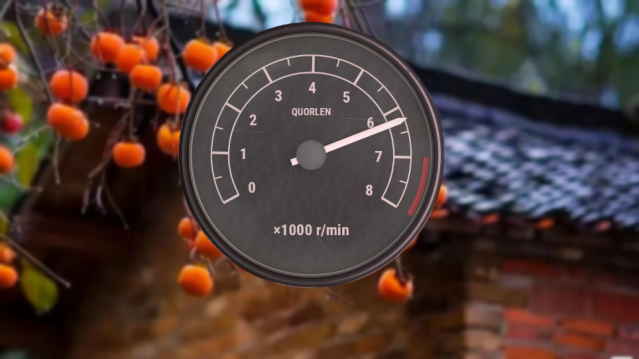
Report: 6250; rpm
